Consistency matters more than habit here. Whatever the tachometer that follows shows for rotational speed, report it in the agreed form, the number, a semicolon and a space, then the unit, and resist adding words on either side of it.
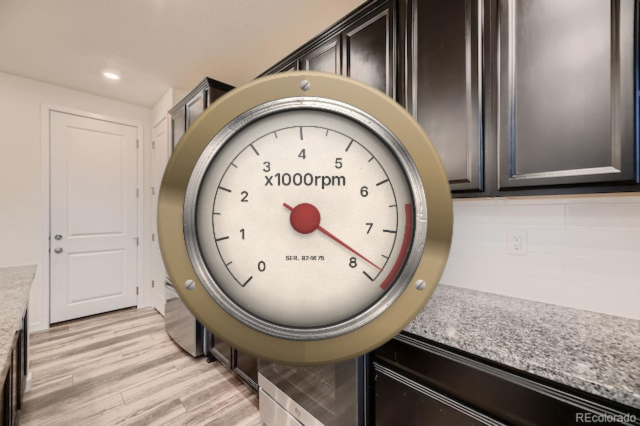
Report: 7750; rpm
